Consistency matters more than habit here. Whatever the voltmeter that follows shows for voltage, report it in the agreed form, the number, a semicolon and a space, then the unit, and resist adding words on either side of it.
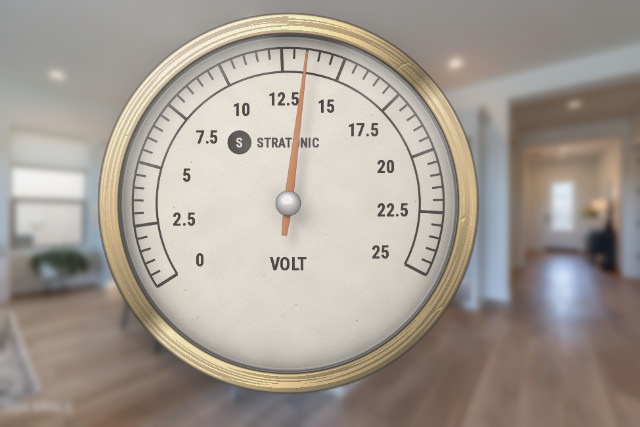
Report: 13.5; V
